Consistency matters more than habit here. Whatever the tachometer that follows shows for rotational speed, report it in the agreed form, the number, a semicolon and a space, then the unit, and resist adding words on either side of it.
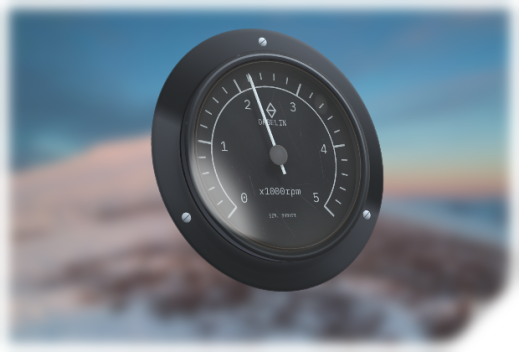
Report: 2200; rpm
